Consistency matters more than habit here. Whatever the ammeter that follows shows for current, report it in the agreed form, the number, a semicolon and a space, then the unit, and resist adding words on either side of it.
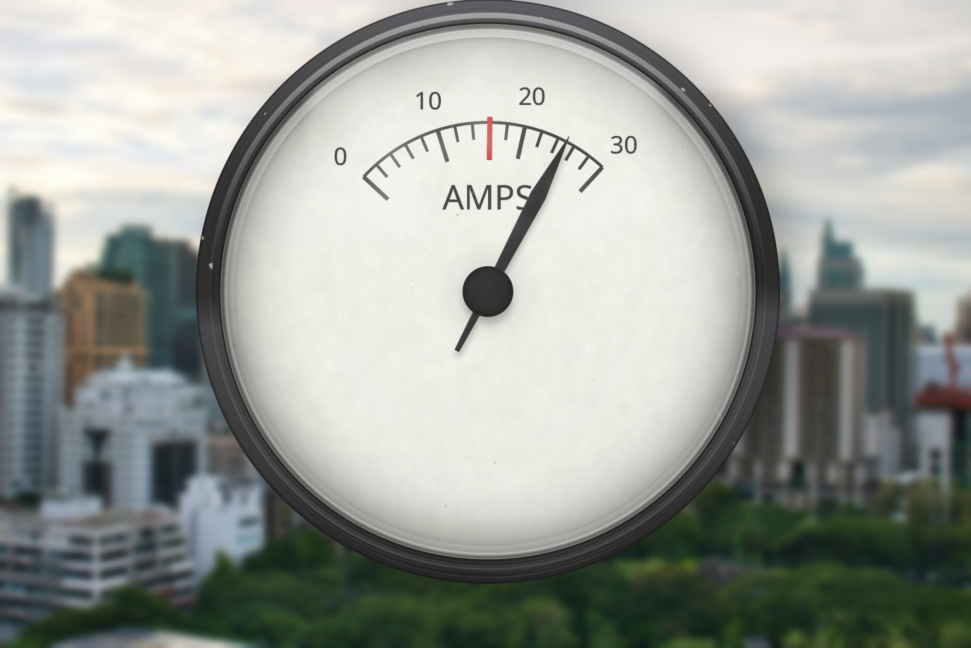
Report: 25; A
